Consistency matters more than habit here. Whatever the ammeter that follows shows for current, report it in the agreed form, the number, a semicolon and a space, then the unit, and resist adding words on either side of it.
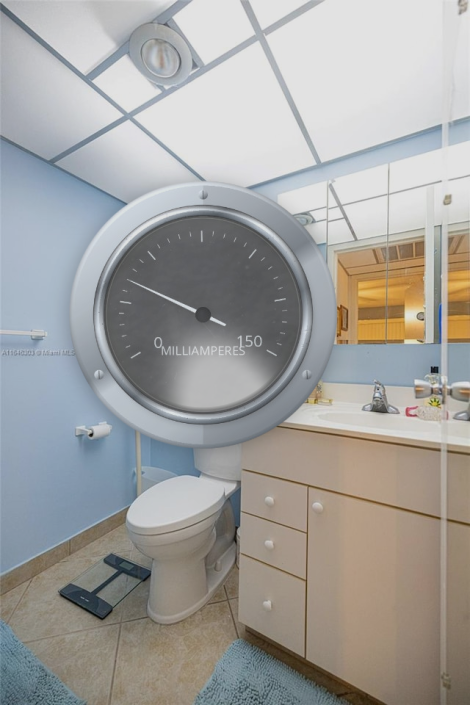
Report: 35; mA
